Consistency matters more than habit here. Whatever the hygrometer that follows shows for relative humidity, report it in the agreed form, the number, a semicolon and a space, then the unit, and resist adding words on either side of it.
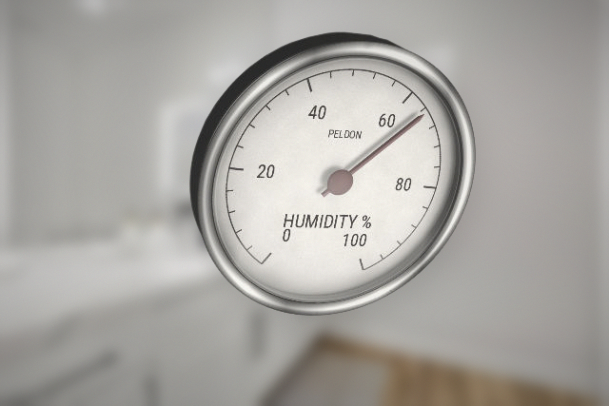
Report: 64; %
